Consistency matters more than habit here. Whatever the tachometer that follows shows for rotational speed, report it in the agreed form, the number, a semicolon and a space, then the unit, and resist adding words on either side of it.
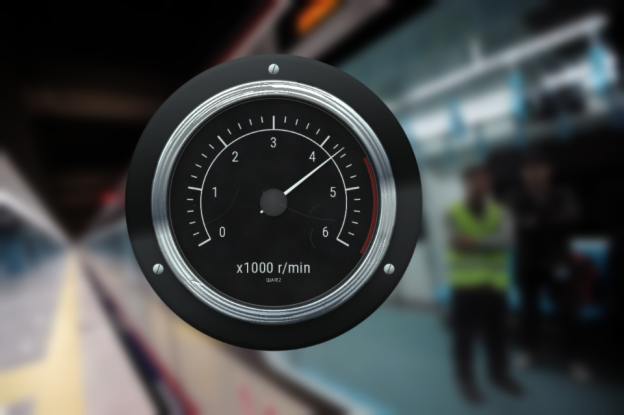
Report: 4300; rpm
